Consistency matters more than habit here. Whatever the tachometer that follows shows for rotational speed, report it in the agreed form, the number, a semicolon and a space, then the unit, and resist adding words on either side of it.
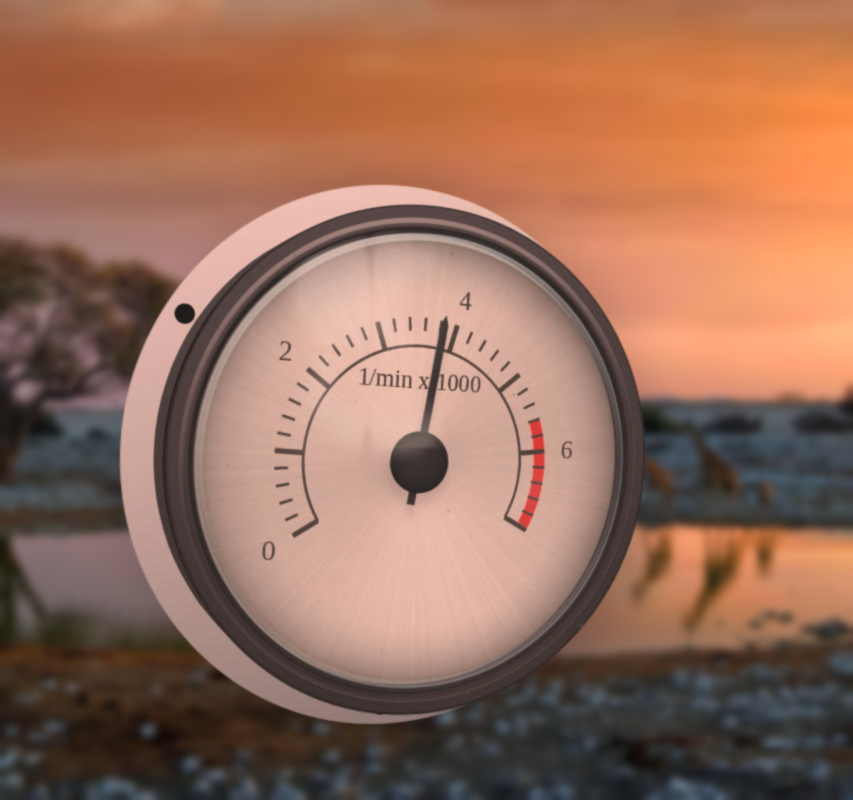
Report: 3800; rpm
